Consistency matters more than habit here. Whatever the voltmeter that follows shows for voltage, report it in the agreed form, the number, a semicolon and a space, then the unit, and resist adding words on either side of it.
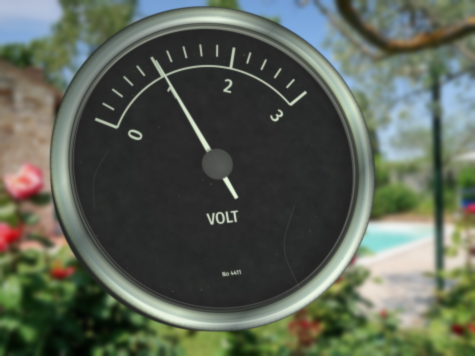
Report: 1; V
